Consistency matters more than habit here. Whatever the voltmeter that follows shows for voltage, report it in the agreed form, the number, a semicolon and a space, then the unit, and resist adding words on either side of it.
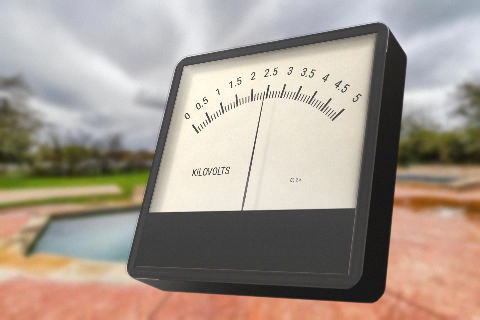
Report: 2.5; kV
